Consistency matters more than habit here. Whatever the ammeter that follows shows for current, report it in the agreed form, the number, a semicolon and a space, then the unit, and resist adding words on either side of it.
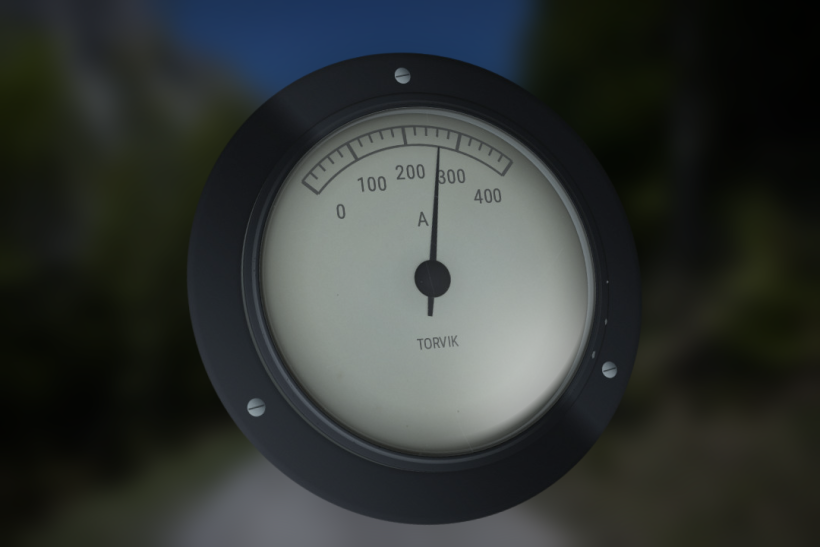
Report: 260; A
